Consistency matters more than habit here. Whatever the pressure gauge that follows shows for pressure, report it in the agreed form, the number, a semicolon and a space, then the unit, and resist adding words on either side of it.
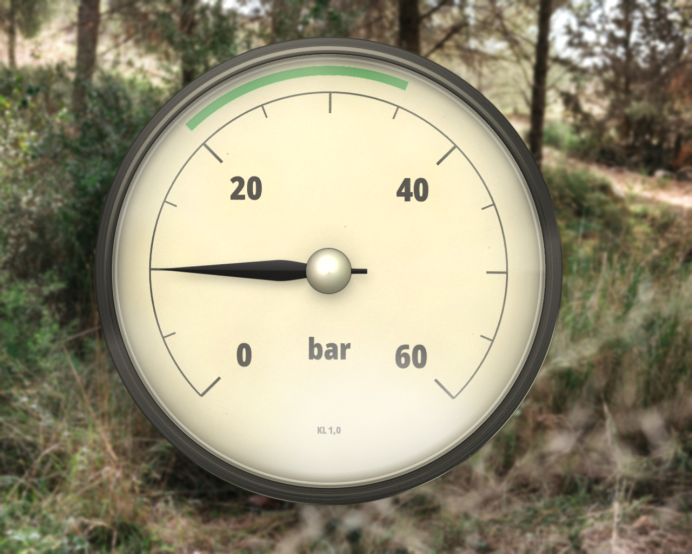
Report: 10; bar
